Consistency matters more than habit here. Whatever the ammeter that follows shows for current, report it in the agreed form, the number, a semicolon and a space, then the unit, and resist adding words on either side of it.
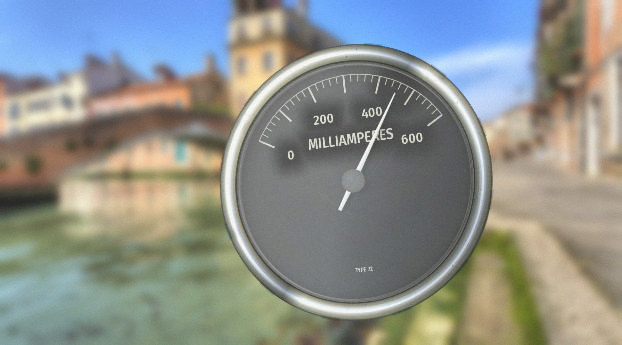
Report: 460; mA
